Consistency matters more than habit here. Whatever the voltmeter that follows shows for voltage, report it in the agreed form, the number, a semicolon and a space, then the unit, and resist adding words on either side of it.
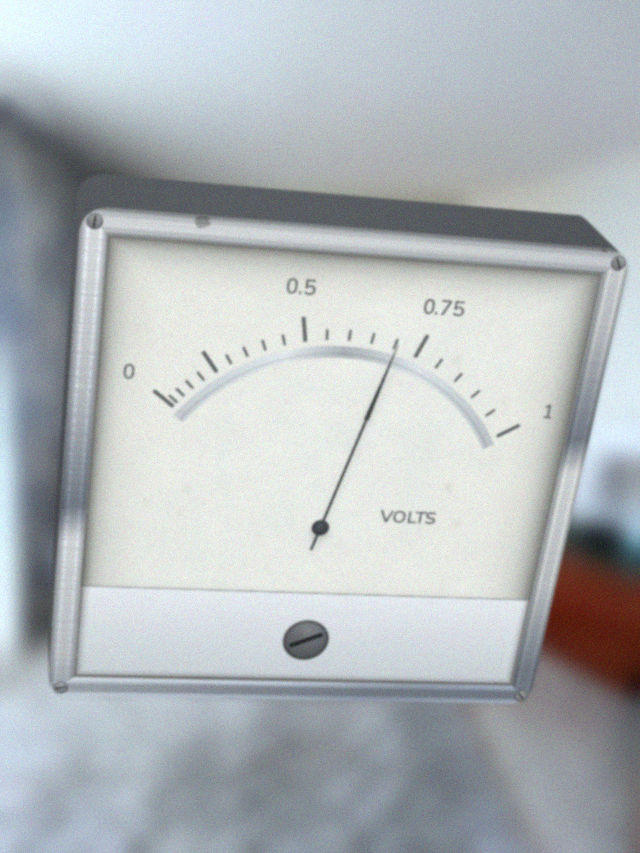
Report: 0.7; V
